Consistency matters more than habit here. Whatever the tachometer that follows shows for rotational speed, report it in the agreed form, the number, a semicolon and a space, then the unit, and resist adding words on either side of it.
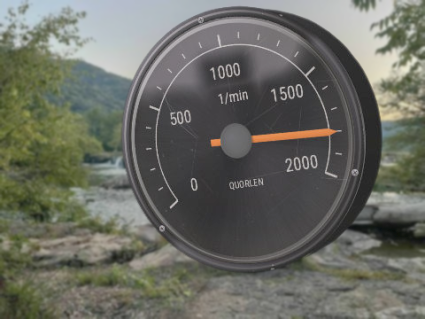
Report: 1800; rpm
